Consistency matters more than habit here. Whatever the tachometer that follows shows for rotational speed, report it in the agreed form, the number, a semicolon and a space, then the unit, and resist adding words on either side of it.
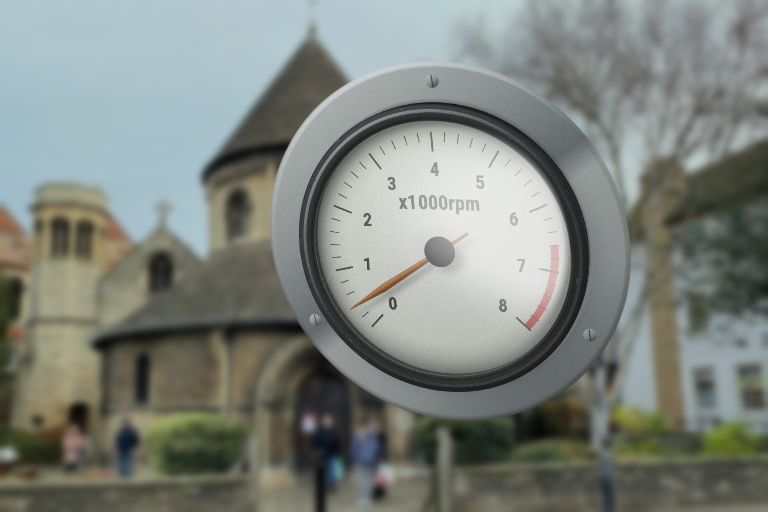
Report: 400; rpm
